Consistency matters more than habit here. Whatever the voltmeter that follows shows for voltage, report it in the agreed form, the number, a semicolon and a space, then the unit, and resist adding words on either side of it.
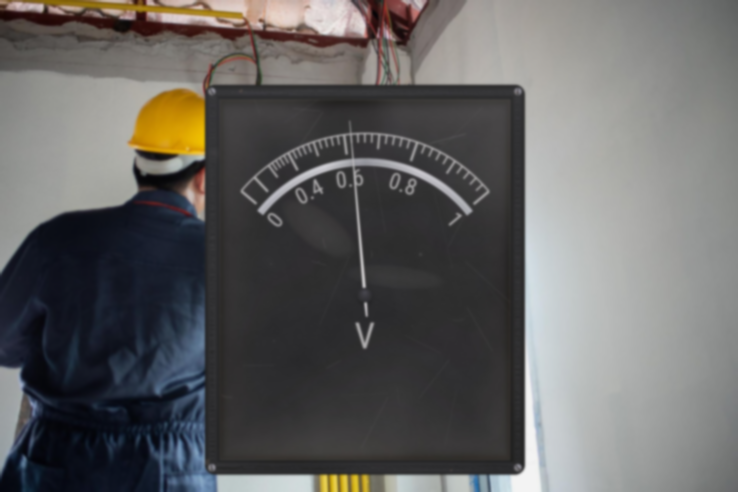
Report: 0.62; V
